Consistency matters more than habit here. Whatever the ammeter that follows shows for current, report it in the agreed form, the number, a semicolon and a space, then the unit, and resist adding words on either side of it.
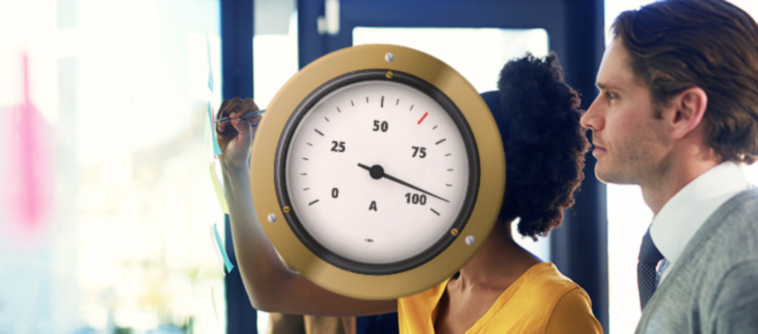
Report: 95; A
